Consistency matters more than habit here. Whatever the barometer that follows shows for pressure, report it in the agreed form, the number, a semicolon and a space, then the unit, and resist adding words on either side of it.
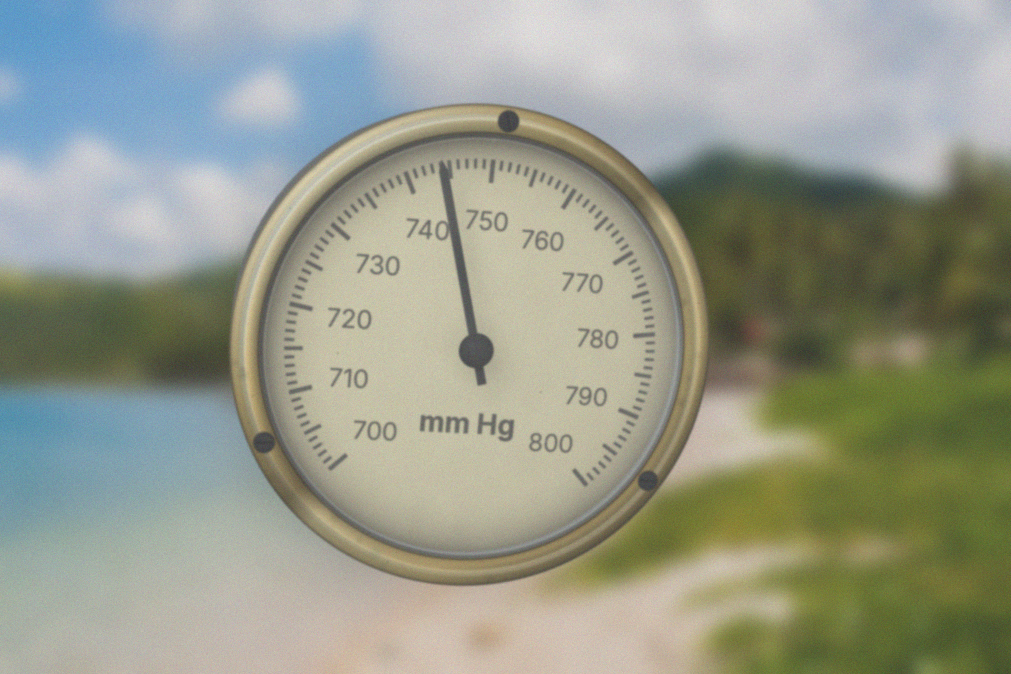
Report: 744; mmHg
